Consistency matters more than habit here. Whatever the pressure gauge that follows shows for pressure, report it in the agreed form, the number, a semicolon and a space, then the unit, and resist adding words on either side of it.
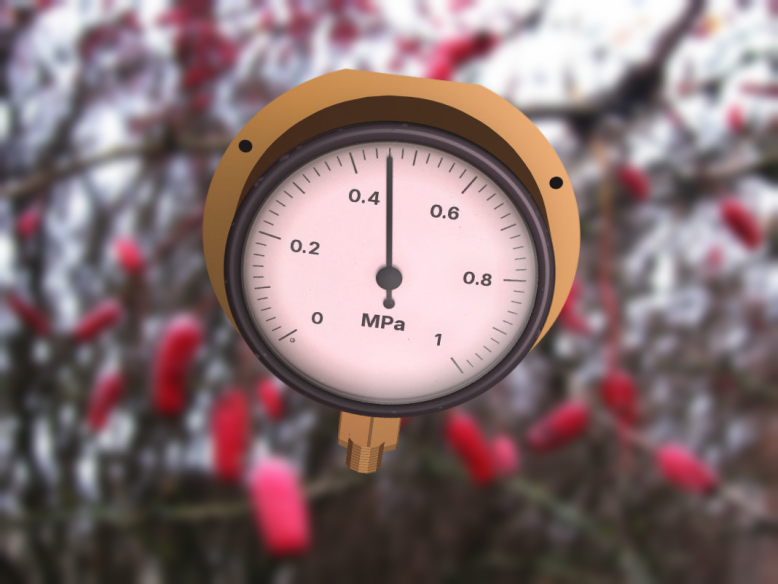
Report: 0.46; MPa
